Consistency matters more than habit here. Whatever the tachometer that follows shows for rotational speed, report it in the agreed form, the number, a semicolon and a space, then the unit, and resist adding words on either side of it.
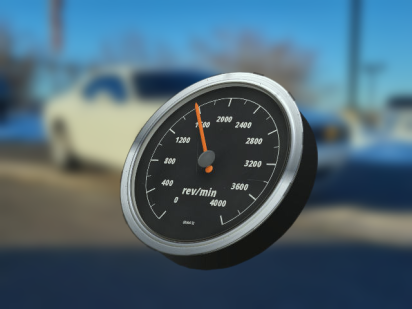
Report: 1600; rpm
